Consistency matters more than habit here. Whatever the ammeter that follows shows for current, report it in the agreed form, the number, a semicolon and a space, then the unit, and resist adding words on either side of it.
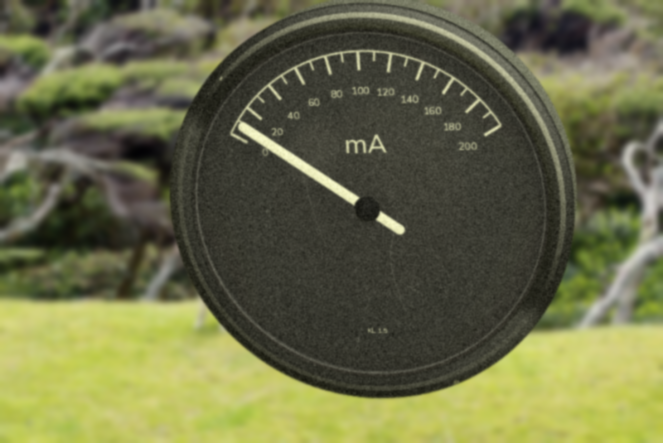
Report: 10; mA
